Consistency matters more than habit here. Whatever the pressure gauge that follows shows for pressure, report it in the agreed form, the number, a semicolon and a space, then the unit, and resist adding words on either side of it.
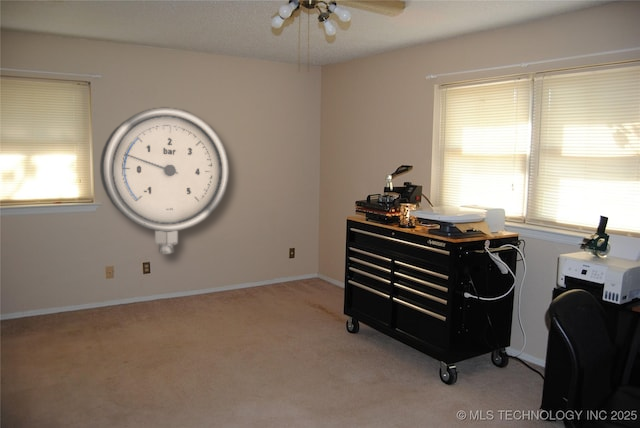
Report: 0.4; bar
